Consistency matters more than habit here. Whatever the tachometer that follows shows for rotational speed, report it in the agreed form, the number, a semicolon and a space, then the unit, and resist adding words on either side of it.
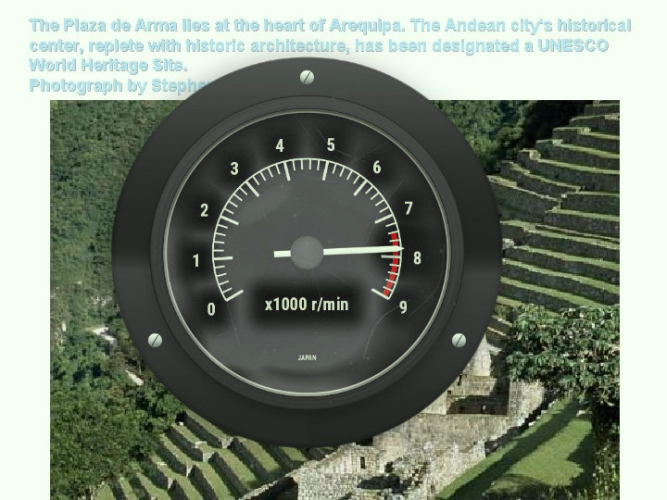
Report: 7800; rpm
